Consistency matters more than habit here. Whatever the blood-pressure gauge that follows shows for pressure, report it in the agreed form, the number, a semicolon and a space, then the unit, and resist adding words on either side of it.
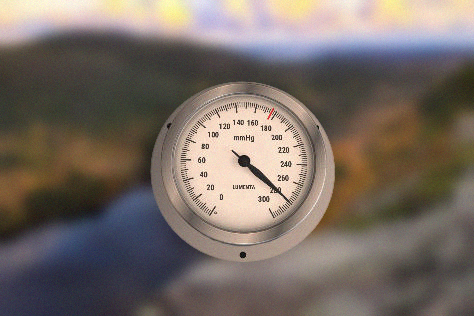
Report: 280; mmHg
